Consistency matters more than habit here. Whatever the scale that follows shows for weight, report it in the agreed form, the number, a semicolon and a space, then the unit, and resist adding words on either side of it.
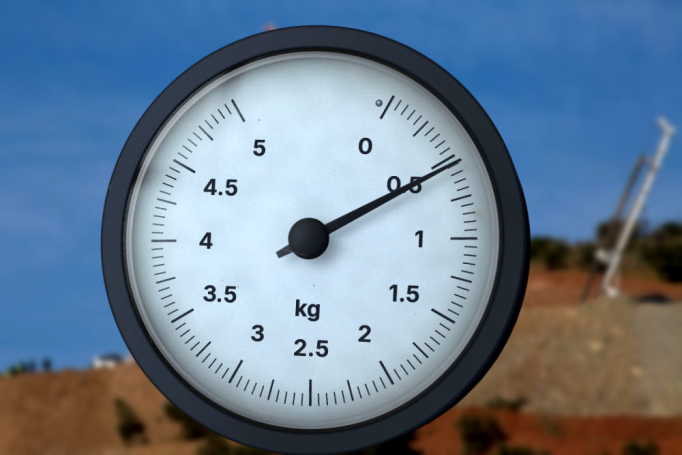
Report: 0.55; kg
